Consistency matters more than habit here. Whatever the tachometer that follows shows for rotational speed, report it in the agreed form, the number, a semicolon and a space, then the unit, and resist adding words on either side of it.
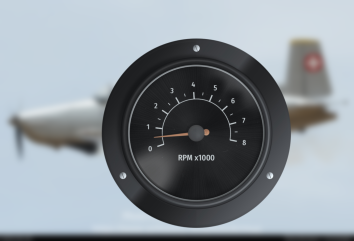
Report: 500; rpm
